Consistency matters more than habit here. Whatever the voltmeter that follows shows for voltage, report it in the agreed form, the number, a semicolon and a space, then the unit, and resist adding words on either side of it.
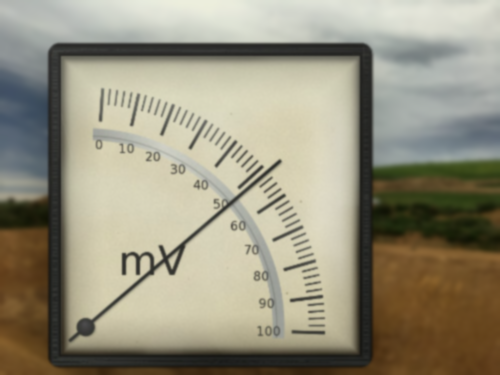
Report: 52; mV
